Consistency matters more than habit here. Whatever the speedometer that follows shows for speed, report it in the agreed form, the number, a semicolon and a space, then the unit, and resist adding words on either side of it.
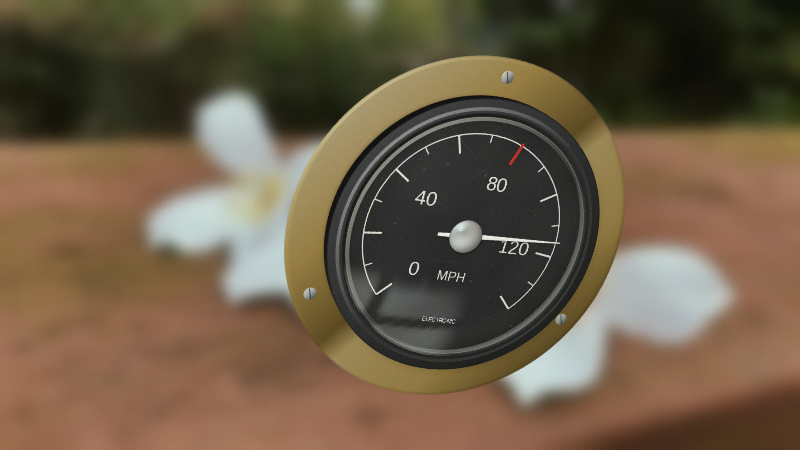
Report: 115; mph
